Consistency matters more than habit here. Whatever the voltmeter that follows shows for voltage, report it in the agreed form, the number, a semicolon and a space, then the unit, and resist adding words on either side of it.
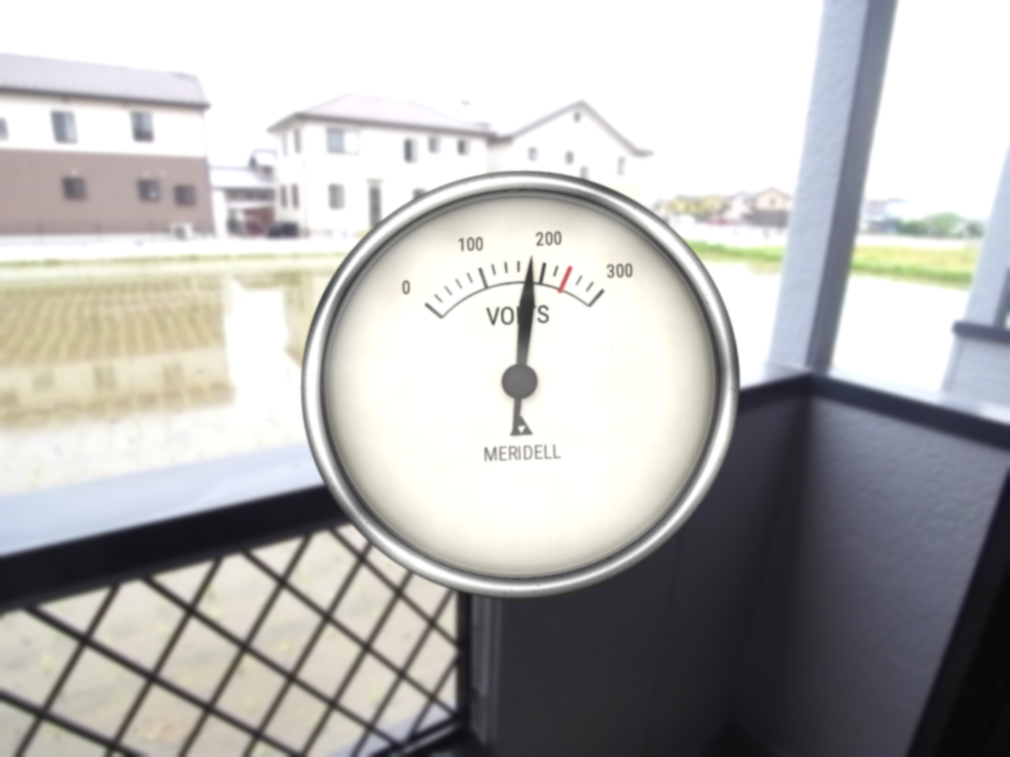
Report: 180; V
